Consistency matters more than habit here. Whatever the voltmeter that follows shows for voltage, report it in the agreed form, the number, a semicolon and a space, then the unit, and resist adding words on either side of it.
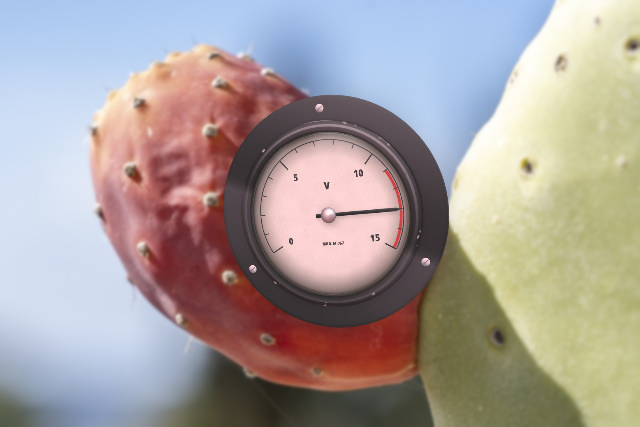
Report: 13; V
